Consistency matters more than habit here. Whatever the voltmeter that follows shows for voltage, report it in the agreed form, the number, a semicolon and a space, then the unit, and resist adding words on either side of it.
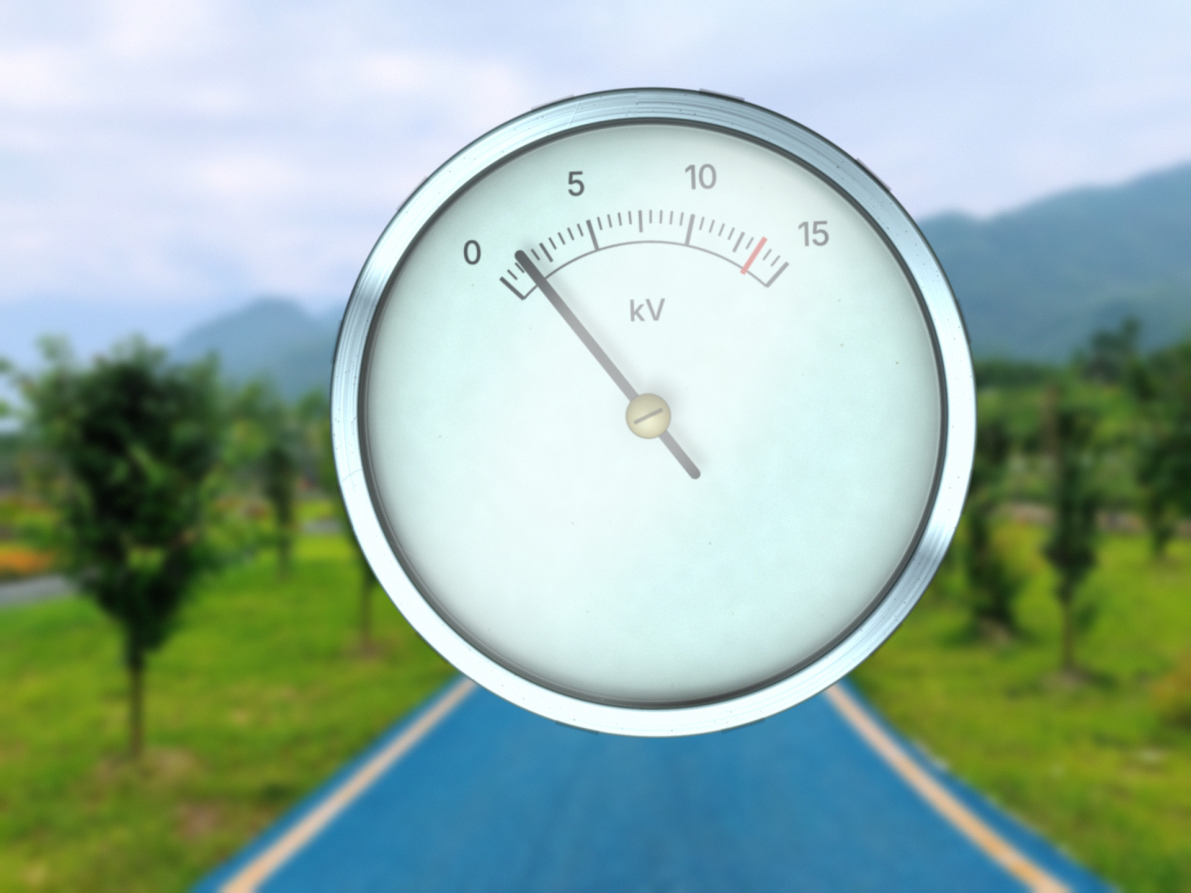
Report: 1.5; kV
